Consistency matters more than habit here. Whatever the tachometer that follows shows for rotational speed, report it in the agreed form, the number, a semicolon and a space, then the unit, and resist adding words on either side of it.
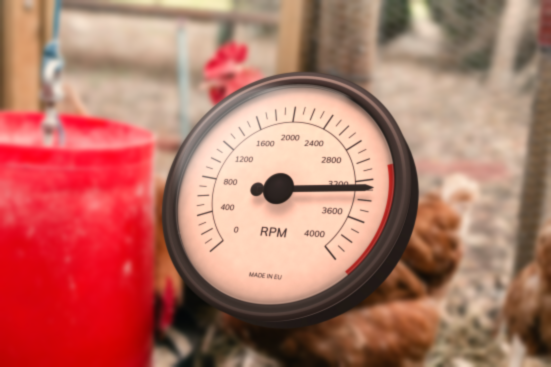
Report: 3300; rpm
